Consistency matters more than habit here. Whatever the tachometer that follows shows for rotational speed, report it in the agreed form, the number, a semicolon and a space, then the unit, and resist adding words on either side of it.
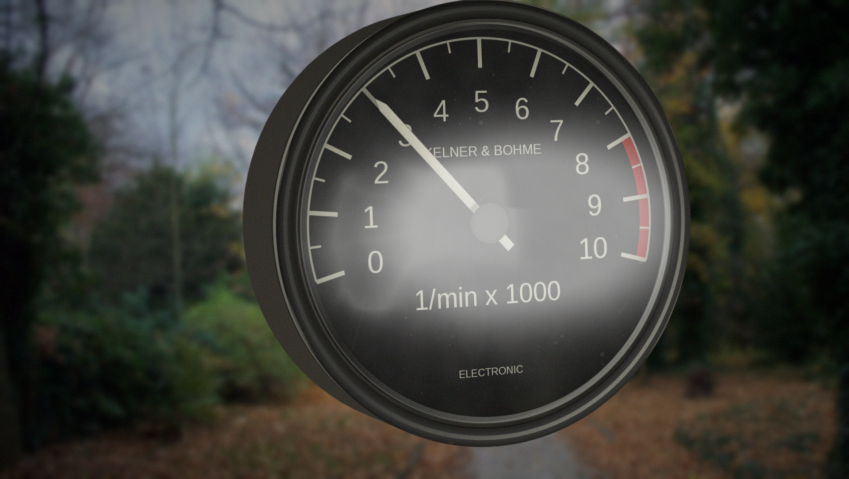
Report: 3000; rpm
